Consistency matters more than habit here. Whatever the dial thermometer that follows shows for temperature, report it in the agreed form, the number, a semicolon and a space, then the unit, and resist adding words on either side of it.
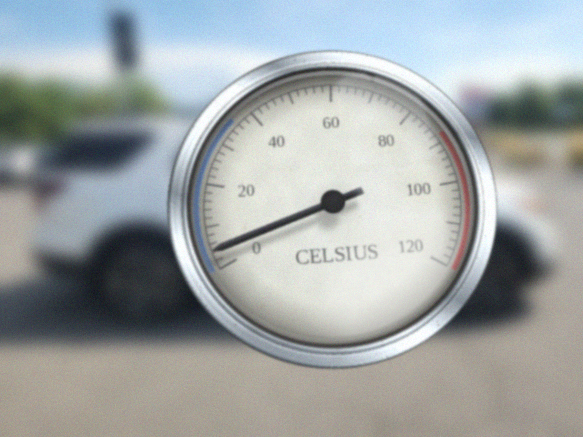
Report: 4; °C
